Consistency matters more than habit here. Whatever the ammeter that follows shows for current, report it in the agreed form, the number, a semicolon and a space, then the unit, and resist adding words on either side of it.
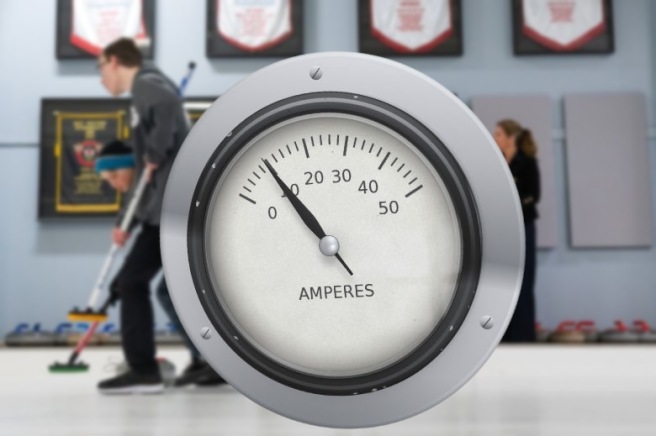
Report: 10; A
